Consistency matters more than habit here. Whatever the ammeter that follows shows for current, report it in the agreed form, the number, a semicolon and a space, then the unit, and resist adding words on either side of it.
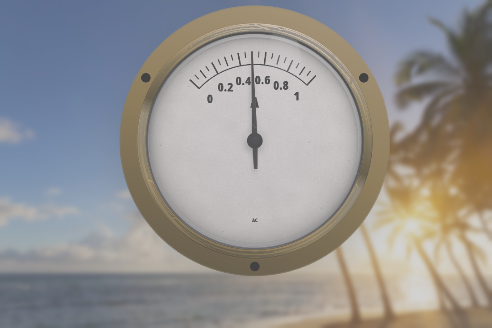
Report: 0.5; A
